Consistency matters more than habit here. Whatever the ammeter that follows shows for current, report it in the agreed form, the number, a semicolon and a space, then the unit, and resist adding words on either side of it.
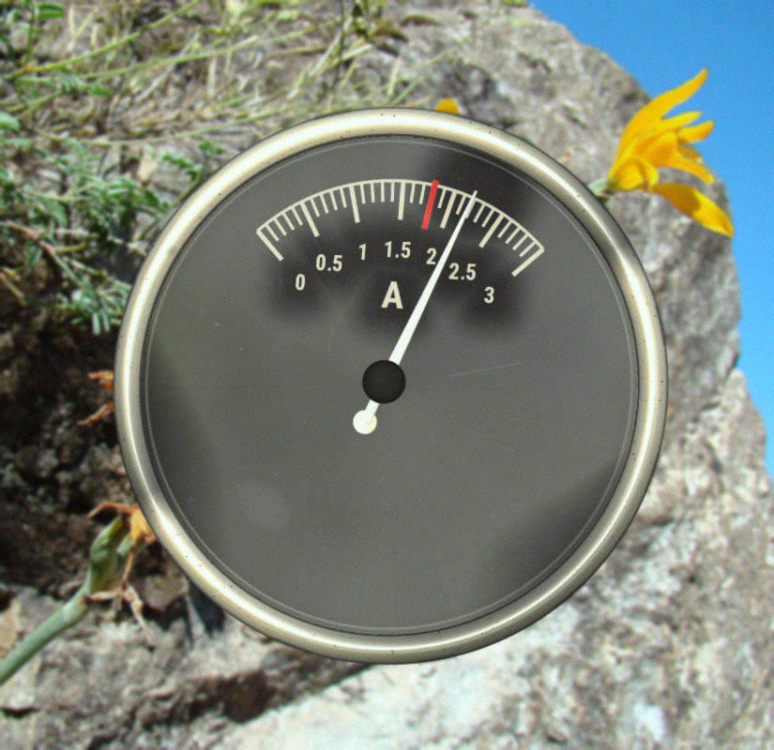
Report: 2.2; A
